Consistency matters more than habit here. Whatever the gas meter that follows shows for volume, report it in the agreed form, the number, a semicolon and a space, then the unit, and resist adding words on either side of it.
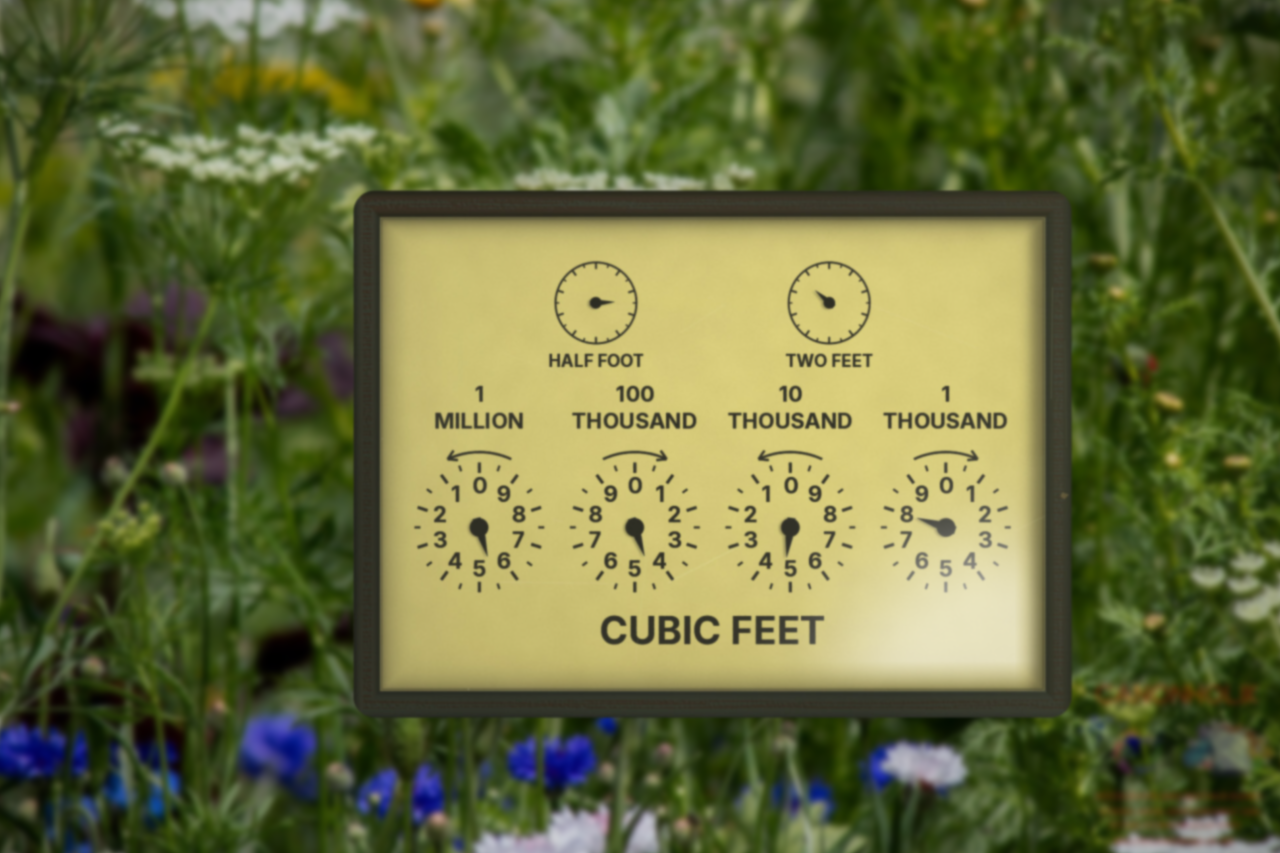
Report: 544800; ft³
